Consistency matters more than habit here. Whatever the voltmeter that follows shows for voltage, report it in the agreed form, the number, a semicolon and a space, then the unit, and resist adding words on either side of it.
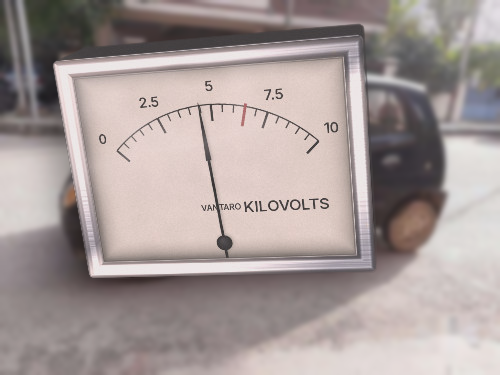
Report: 4.5; kV
